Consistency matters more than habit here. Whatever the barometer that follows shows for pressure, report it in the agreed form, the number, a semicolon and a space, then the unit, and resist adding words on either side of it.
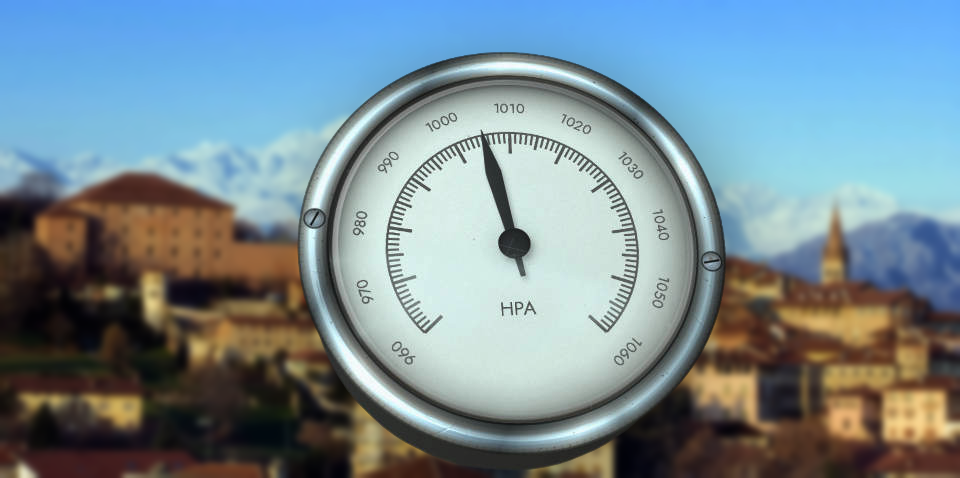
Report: 1005; hPa
